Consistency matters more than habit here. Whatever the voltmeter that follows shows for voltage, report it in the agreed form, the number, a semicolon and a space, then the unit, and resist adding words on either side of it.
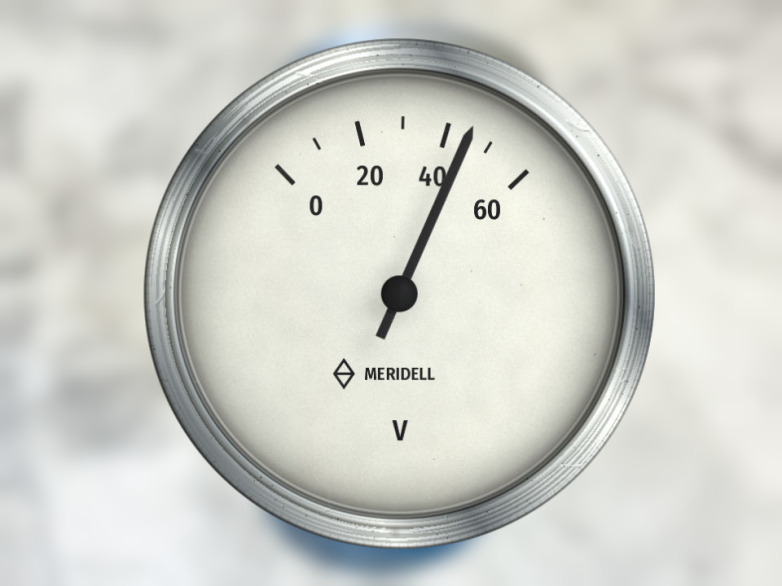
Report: 45; V
